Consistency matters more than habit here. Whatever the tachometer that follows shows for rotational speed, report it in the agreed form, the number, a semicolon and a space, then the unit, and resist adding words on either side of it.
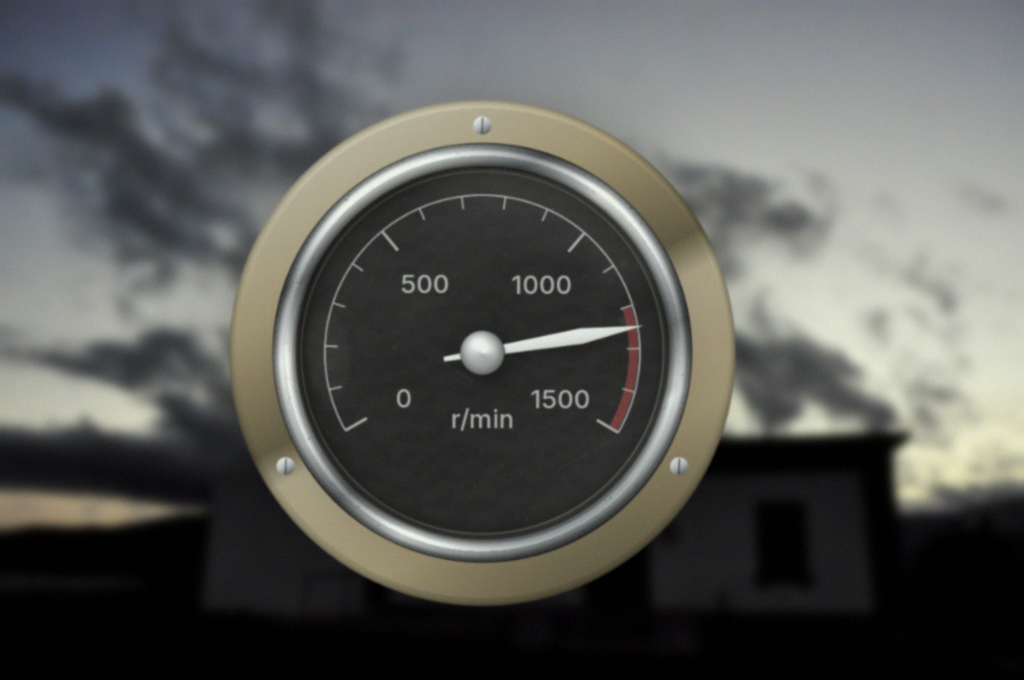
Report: 1250; rpm
